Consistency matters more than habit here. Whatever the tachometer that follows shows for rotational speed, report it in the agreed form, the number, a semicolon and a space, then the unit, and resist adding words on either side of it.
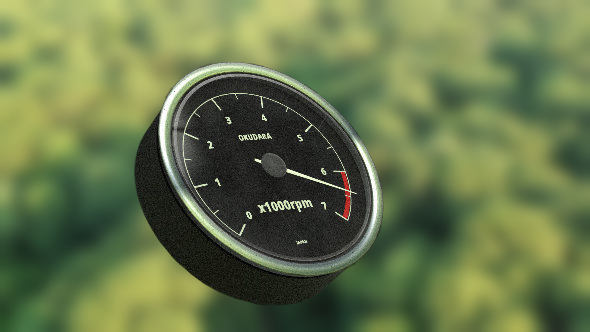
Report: 6500; rpm
